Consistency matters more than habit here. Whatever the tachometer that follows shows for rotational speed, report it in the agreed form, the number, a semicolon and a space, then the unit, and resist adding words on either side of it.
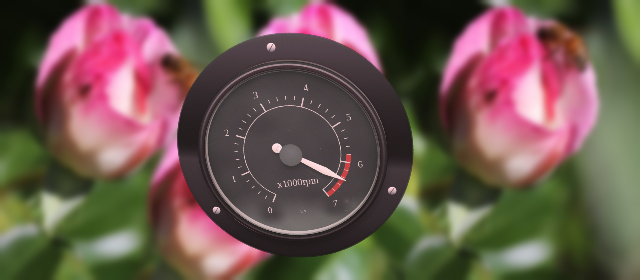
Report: 6400; rpm
